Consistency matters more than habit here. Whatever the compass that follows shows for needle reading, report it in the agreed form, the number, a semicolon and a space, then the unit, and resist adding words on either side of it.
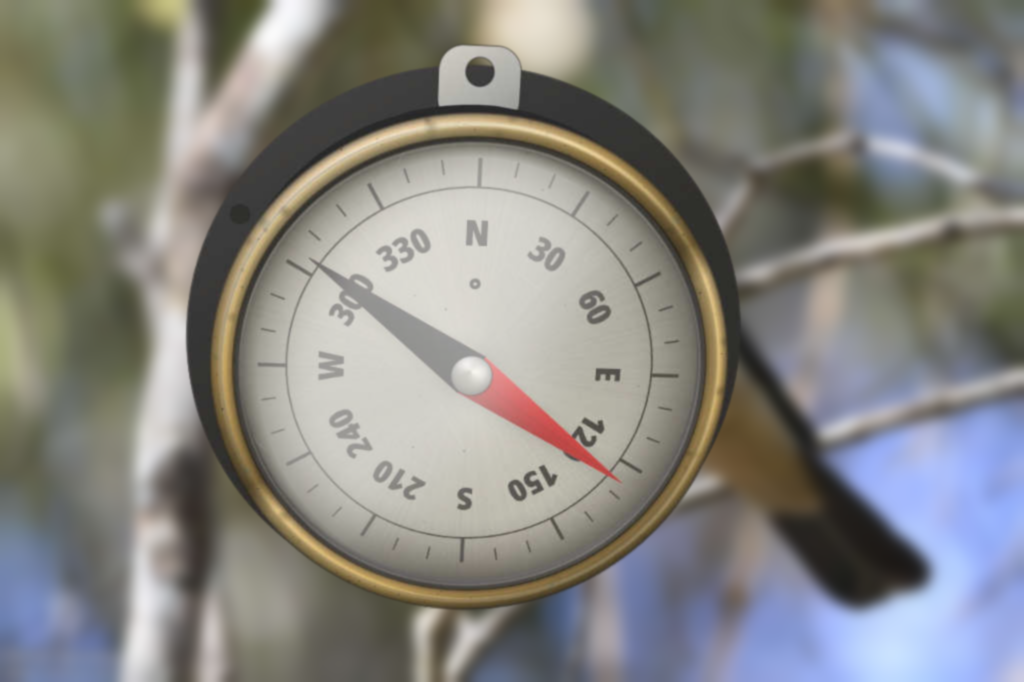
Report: 125; °
